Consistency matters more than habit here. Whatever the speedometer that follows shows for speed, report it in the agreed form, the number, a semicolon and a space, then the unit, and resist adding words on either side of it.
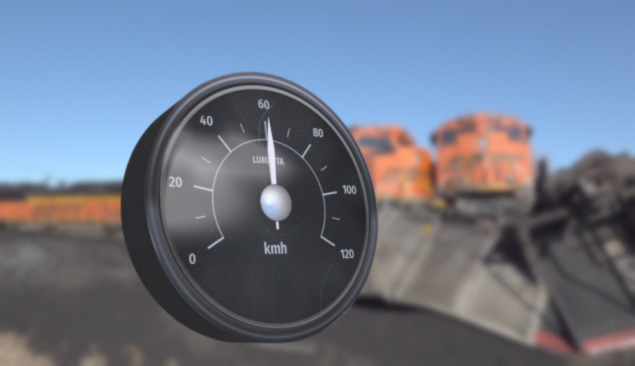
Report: 60; km/h
